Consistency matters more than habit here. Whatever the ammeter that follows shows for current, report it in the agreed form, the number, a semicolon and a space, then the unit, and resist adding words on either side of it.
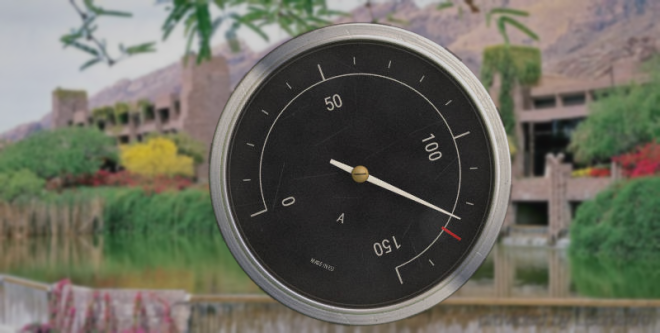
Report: 125; A
